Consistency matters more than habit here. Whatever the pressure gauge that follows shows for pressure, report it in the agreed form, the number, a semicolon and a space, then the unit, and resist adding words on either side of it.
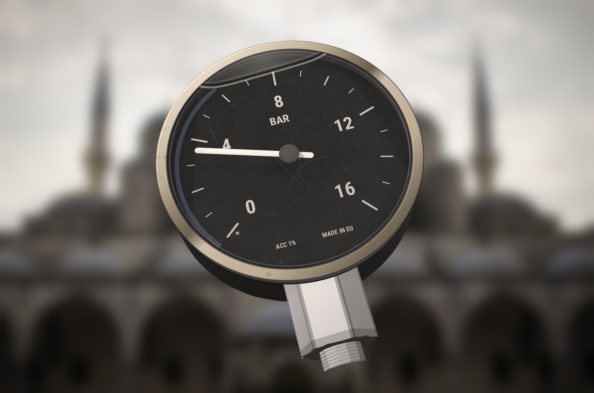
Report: 3.5; bar
